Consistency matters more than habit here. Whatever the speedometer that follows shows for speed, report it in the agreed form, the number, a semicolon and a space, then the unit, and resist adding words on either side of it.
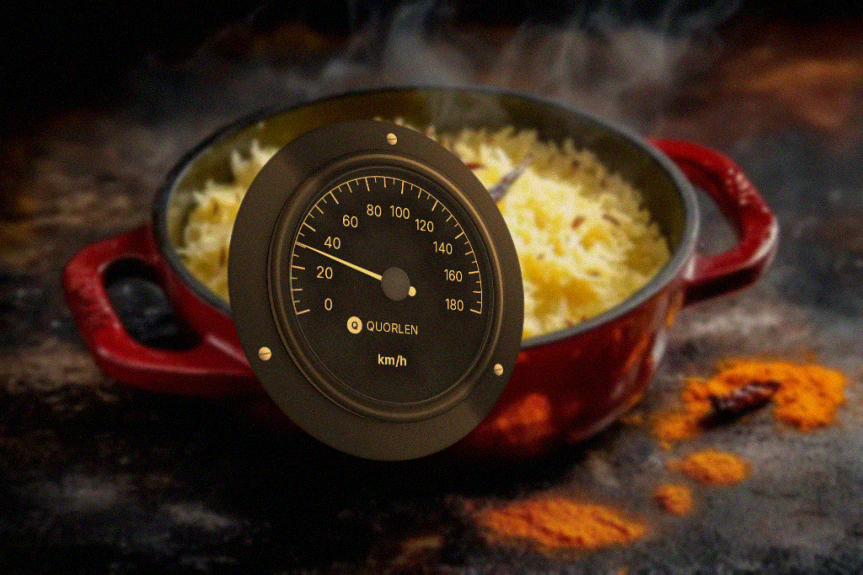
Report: 30; km/h
